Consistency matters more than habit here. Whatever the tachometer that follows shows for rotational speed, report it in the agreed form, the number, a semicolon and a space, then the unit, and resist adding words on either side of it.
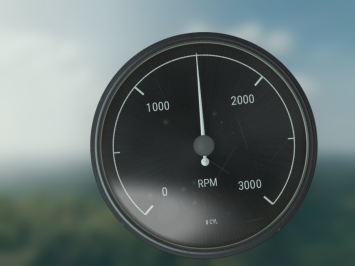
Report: 1500; rpm
